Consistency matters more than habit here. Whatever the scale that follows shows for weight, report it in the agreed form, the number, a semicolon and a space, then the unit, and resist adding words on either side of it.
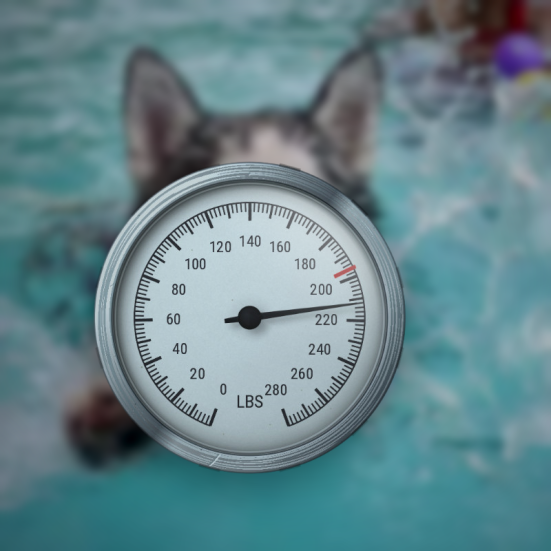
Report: 212; lb
